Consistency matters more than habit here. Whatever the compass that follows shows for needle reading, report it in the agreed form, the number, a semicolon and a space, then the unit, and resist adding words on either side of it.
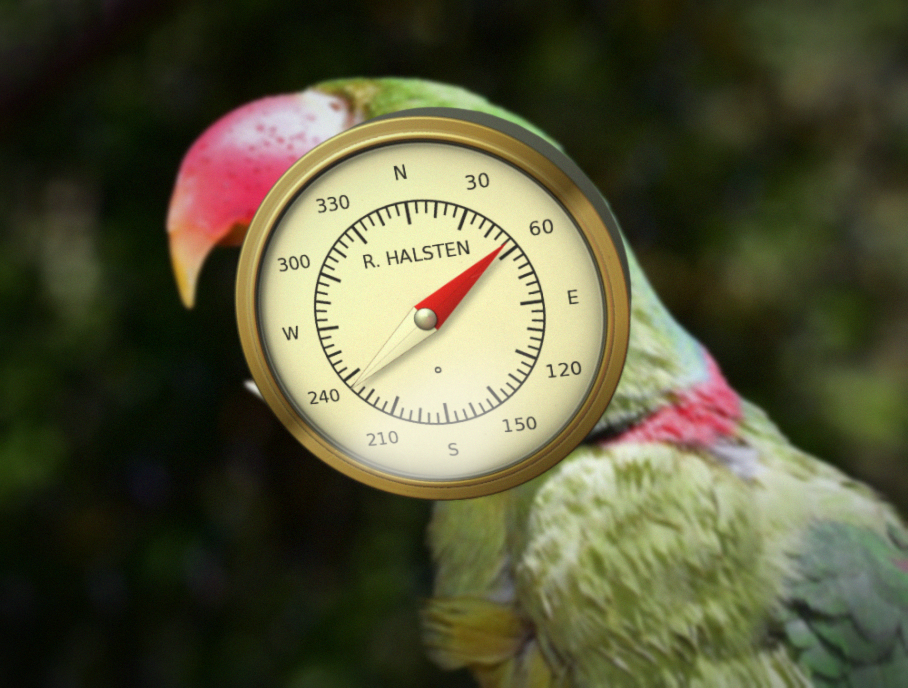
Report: 55; °
